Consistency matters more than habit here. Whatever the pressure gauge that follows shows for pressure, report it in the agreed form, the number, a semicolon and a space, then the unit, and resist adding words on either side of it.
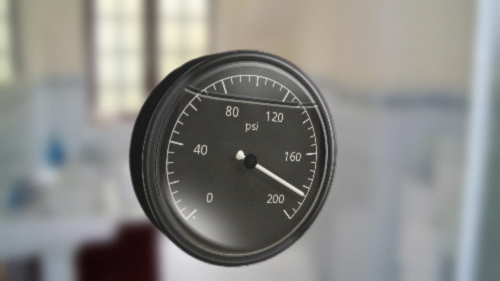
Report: 185; psi
